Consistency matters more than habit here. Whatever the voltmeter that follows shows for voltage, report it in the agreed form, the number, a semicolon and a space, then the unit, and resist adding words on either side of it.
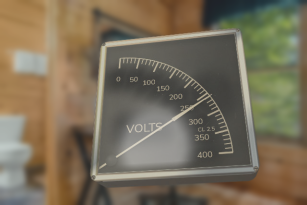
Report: 260; V
